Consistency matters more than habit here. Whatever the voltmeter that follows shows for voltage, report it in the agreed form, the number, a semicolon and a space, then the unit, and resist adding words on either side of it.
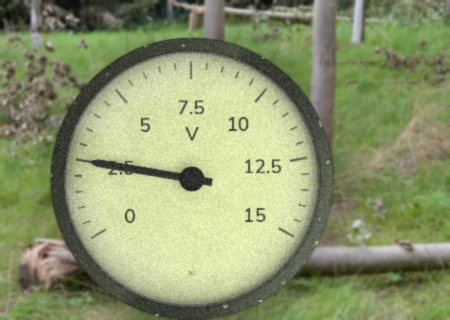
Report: 2.5; V
